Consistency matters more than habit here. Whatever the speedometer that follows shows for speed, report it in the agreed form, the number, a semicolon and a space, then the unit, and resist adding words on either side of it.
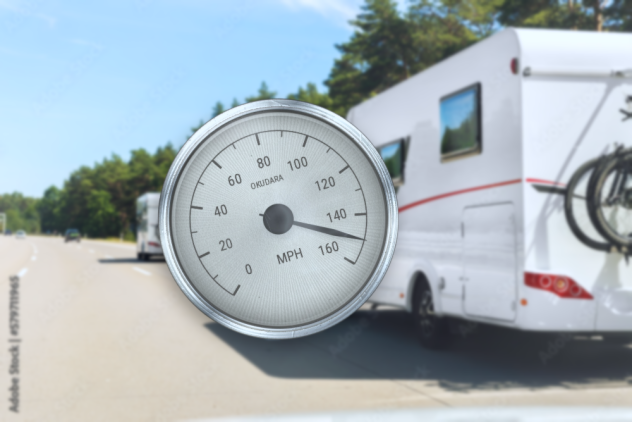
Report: 150; mph
